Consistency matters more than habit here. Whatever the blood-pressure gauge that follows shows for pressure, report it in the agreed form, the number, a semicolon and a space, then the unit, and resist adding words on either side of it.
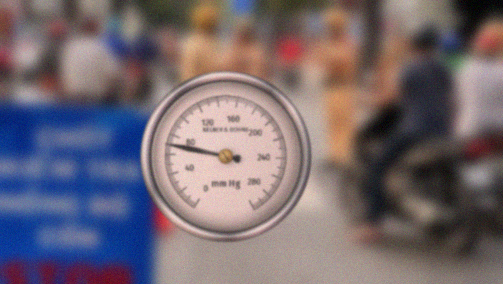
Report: 70; mmHg
